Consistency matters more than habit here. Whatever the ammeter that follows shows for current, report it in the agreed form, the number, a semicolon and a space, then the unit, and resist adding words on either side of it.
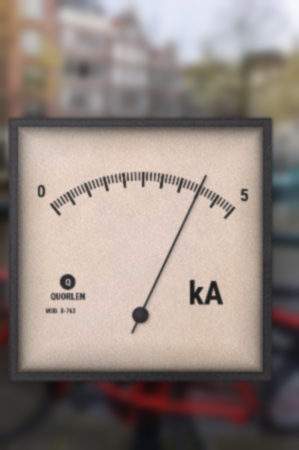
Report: 4; kA
